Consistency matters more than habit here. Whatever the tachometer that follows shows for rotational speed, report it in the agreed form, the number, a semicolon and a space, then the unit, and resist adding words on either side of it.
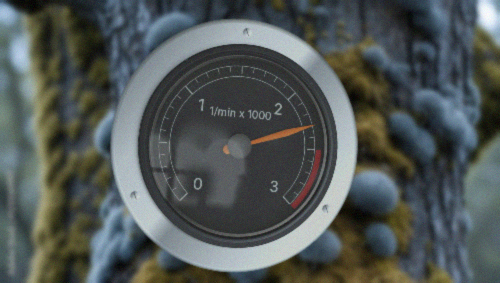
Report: 2300; rpm
